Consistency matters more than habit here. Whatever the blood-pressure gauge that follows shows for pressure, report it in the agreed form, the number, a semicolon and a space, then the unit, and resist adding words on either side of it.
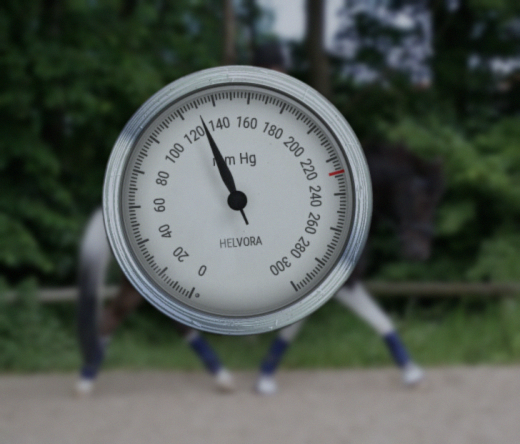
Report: 130; mmHg
